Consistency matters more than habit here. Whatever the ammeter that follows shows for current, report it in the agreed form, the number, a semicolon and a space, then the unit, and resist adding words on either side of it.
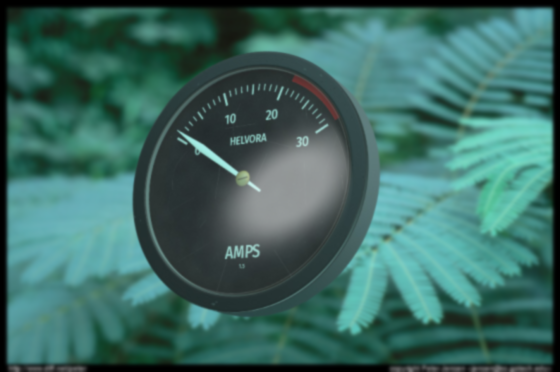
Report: 1; A
